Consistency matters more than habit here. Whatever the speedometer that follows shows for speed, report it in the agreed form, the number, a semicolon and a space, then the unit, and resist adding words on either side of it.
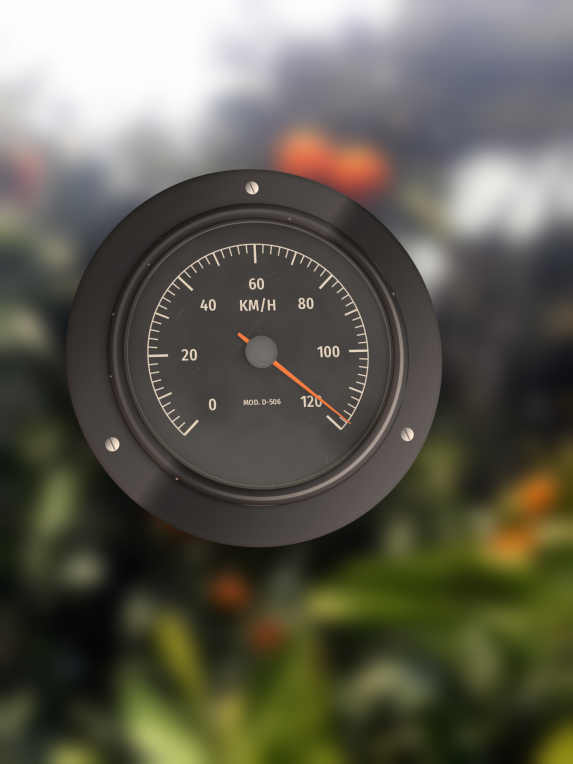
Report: 118; km/h
